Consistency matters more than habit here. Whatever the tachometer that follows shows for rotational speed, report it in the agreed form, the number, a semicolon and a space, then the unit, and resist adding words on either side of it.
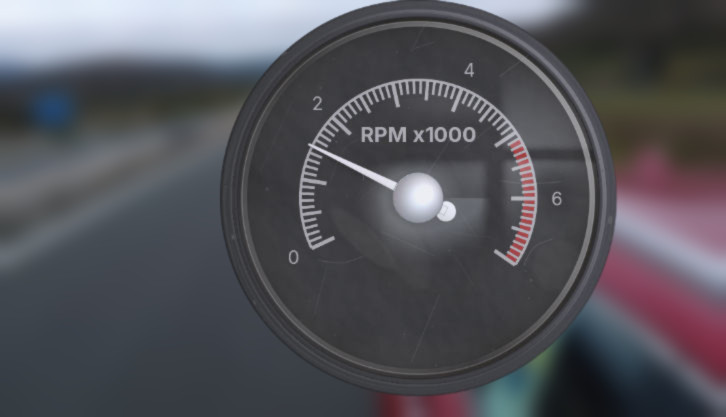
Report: 1500; rpm
